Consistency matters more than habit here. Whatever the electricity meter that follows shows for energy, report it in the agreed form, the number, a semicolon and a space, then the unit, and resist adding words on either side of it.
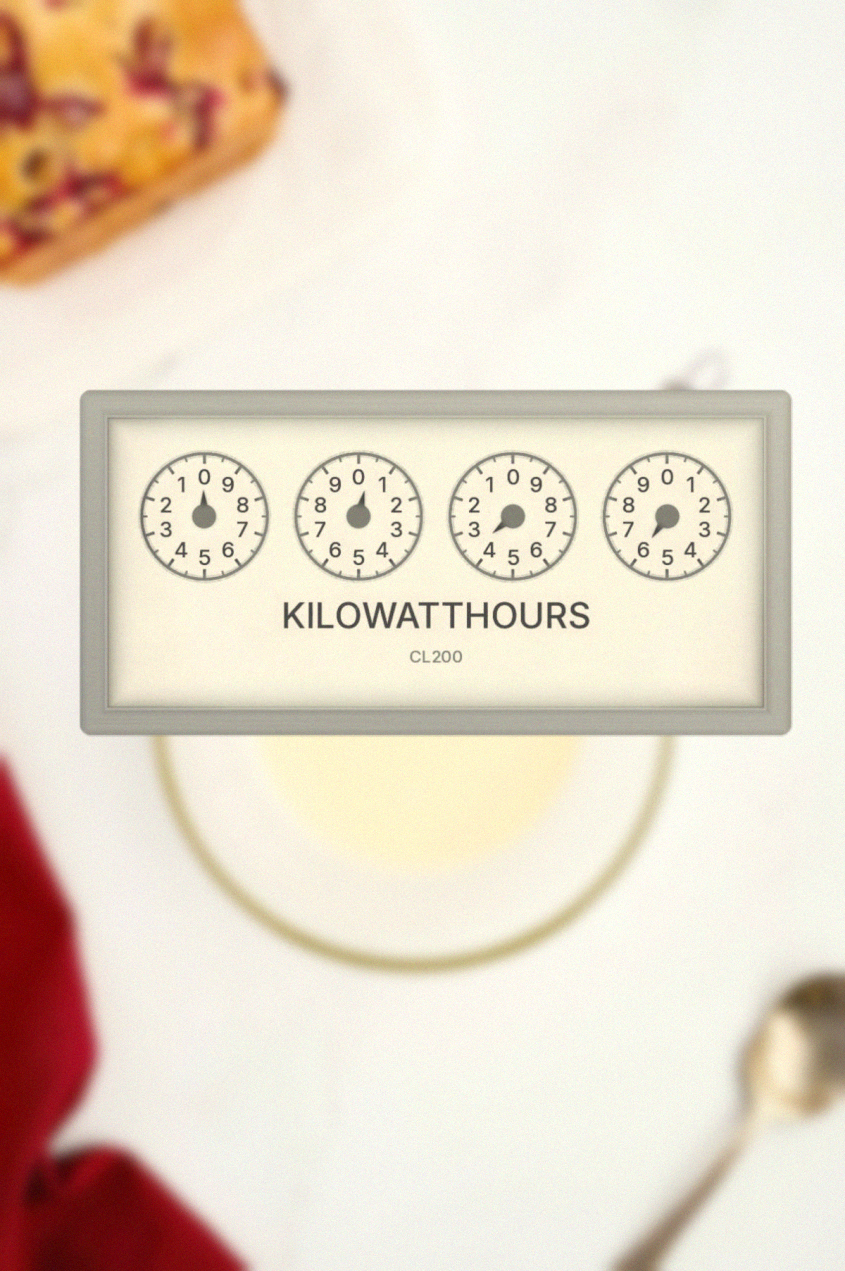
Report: 36; kWh
